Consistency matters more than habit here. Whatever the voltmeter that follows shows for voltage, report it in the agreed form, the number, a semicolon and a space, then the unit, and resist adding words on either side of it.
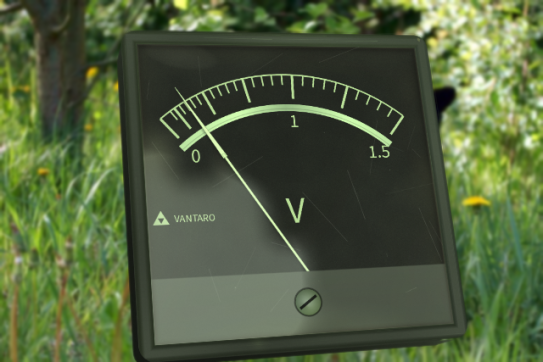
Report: 0.35; V
